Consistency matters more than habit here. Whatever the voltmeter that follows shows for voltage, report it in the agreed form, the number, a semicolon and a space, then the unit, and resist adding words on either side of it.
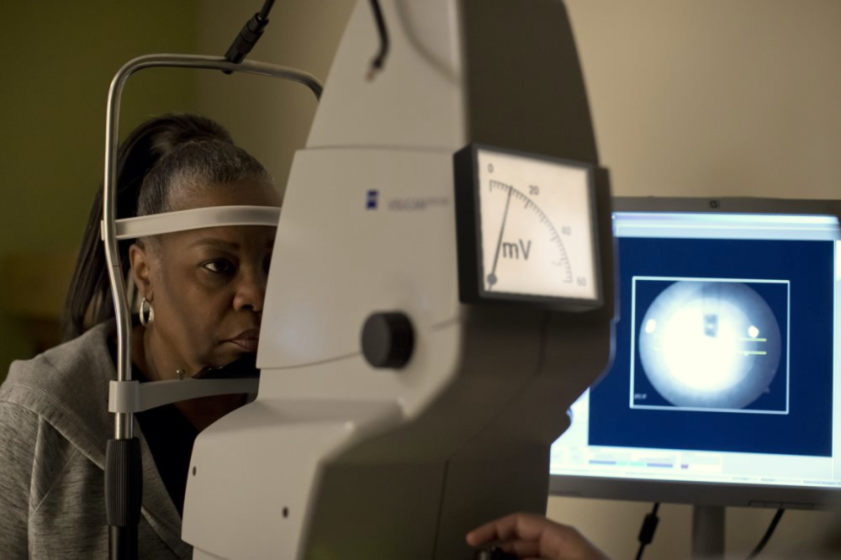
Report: 10; mV
